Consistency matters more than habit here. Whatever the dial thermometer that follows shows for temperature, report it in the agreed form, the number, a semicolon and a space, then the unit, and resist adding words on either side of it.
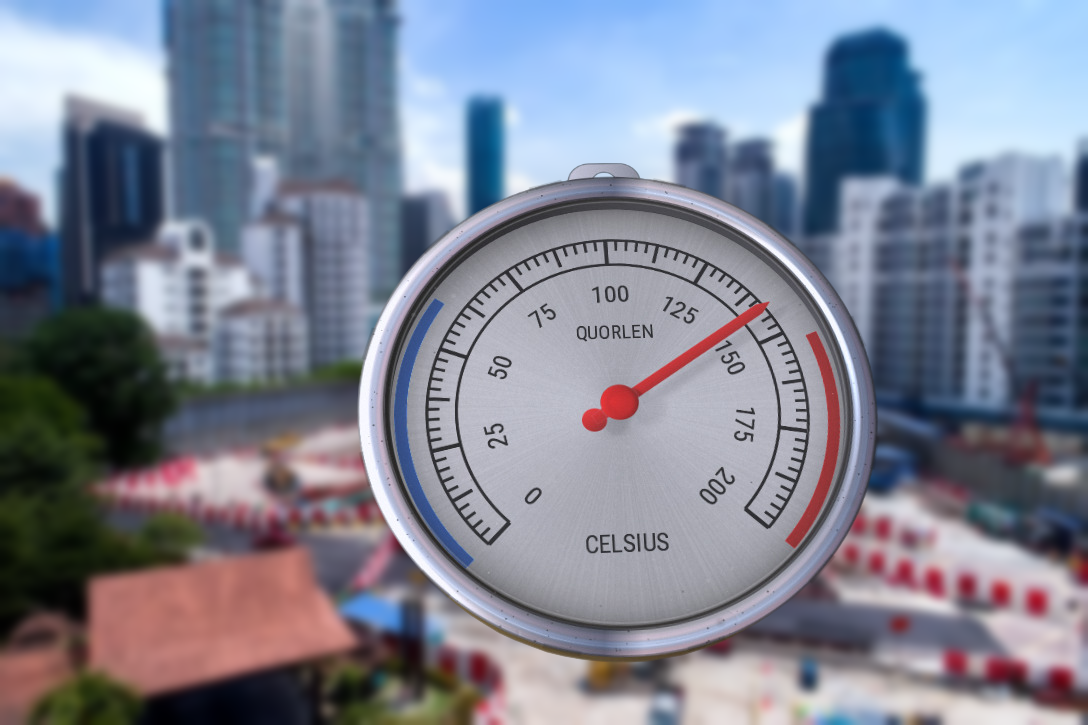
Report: 142.5; °C
